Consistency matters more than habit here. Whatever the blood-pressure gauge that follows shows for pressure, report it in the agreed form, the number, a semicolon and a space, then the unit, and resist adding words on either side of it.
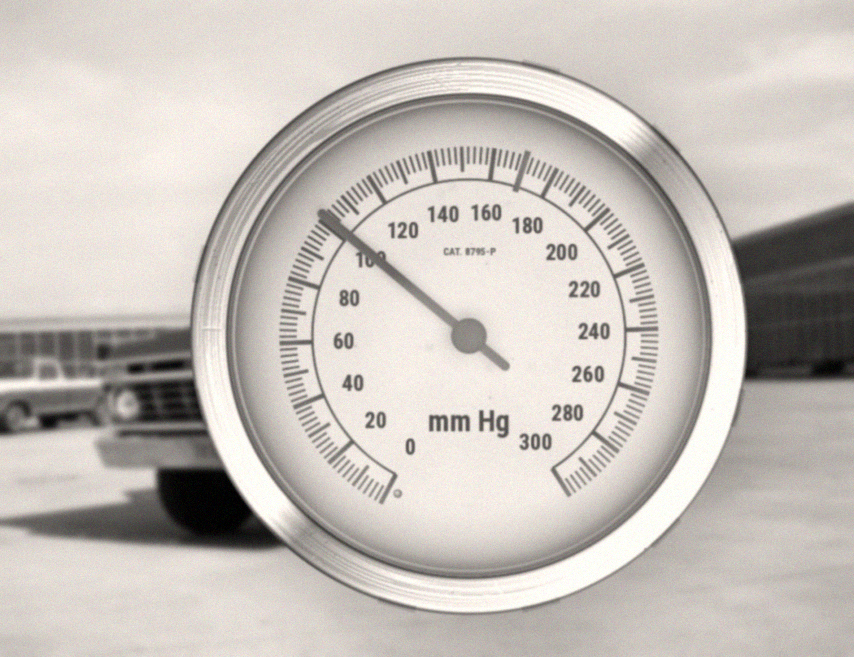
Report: 102; mmHg
